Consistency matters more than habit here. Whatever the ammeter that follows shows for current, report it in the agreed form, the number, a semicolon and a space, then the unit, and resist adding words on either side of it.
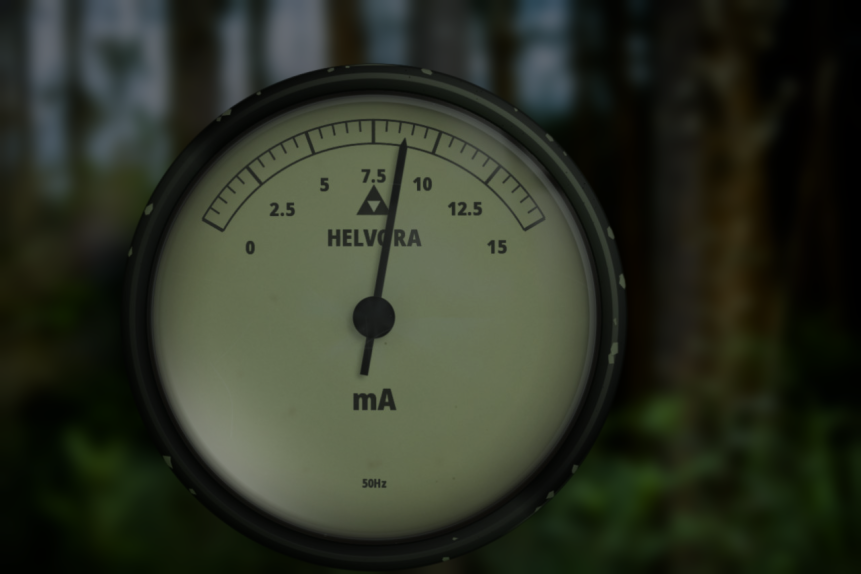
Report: 8.75; mA
